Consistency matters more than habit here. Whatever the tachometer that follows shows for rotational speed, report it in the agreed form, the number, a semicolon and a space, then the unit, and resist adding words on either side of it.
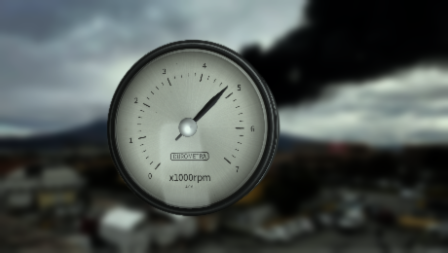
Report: 4800; rpm
